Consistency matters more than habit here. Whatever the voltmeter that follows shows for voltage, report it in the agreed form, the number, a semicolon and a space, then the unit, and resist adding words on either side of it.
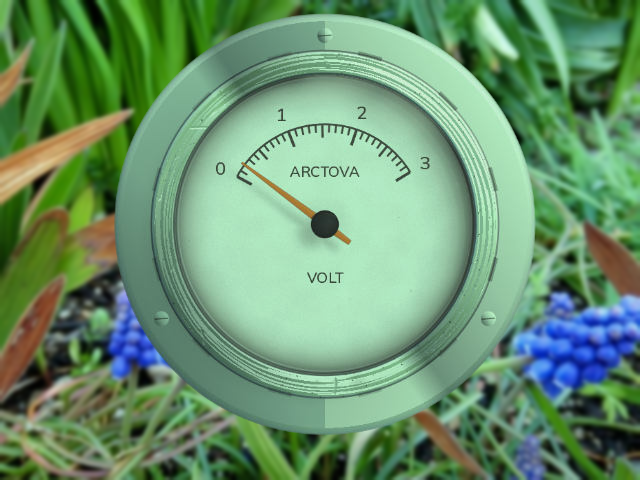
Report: 0.2; V
